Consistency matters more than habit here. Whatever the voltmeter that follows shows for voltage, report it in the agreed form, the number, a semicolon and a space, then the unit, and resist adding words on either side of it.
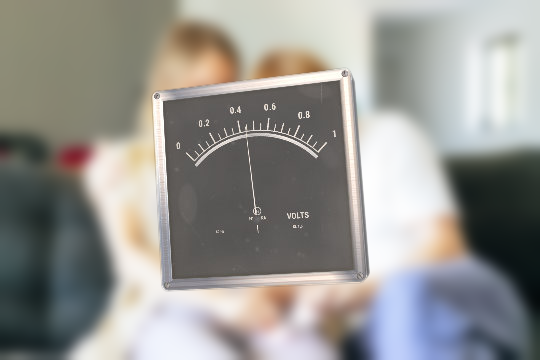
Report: 0.45; V
